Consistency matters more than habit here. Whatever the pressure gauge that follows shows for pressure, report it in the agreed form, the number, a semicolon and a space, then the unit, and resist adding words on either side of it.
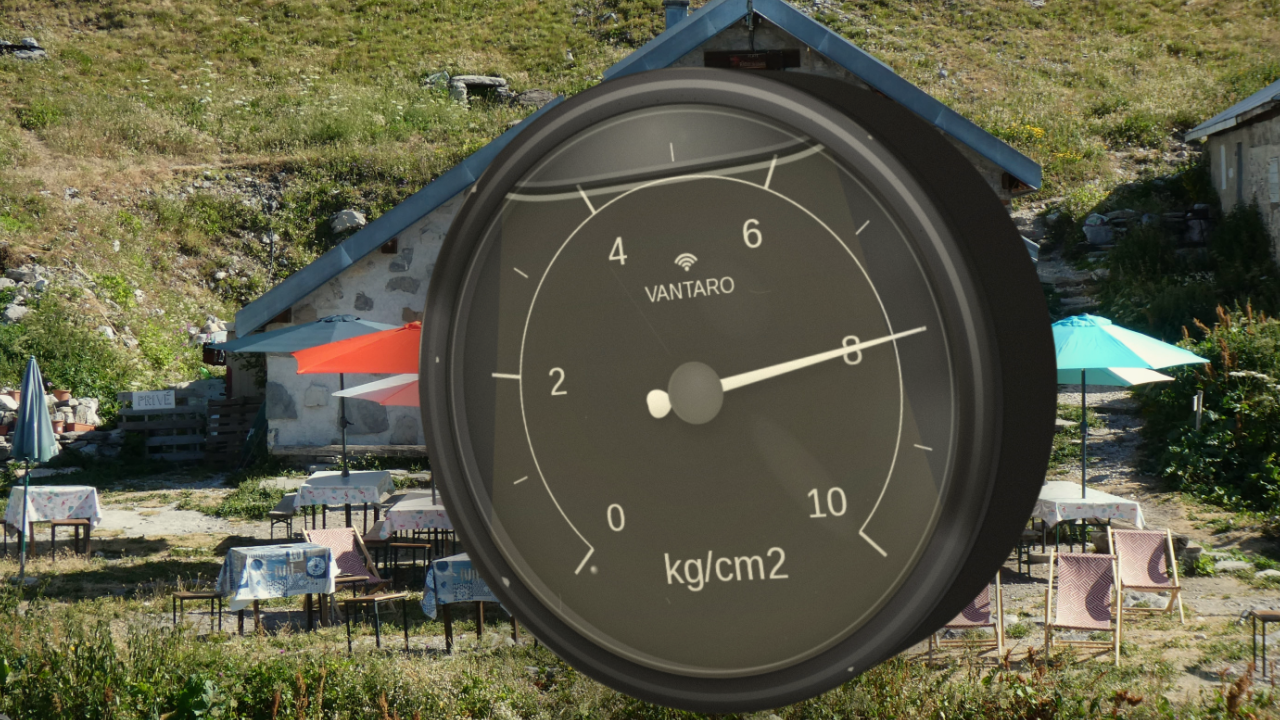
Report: 8; kg/cm²
